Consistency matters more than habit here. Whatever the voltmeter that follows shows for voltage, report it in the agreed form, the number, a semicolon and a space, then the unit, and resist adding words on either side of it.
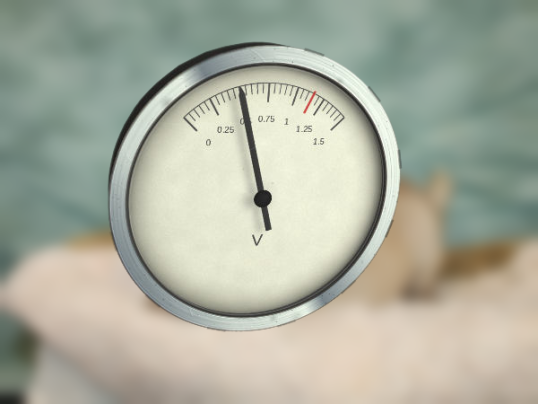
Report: 0.5; V
